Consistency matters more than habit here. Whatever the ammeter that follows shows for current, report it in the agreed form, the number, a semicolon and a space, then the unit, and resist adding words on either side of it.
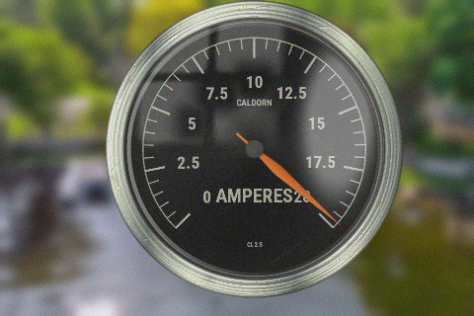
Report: 19.75; A
